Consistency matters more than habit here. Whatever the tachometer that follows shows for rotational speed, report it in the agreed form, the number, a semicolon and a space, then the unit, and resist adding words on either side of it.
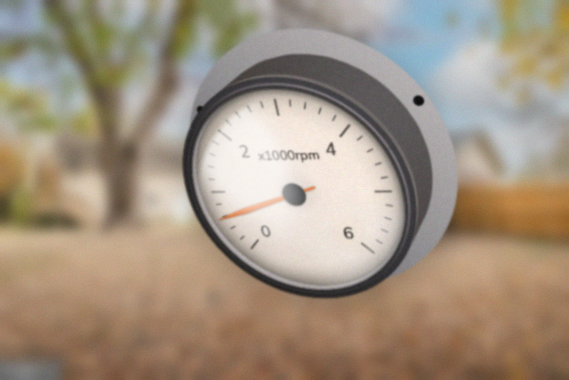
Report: 600; rpm
